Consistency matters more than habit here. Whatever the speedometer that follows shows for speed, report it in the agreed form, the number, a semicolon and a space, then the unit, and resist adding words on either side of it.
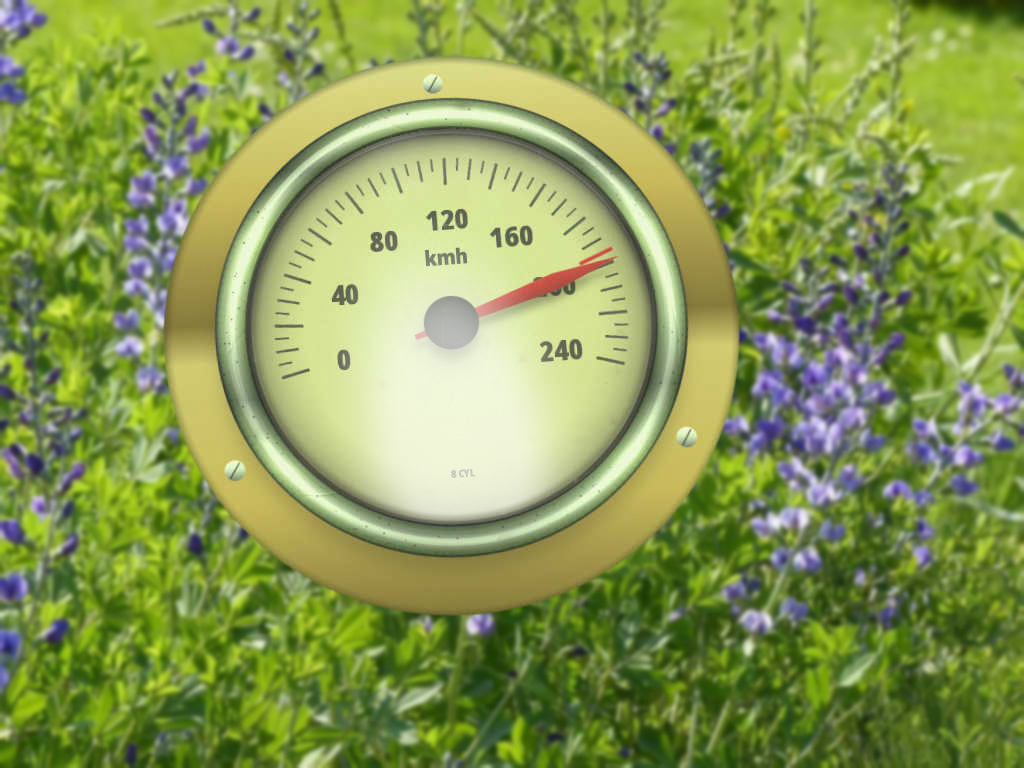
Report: 200; km/h
